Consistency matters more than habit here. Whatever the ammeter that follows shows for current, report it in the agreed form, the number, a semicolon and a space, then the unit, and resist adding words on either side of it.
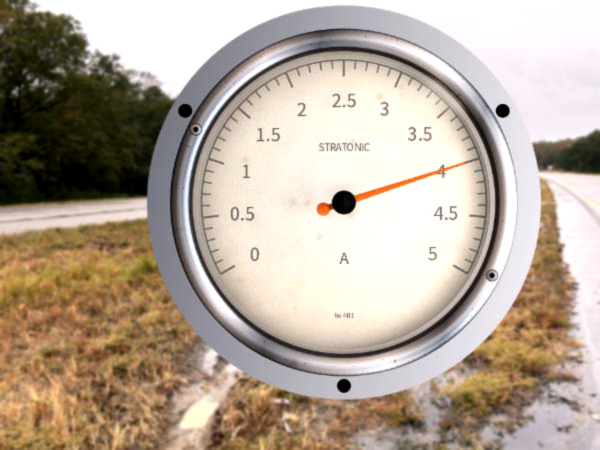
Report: 4; A
